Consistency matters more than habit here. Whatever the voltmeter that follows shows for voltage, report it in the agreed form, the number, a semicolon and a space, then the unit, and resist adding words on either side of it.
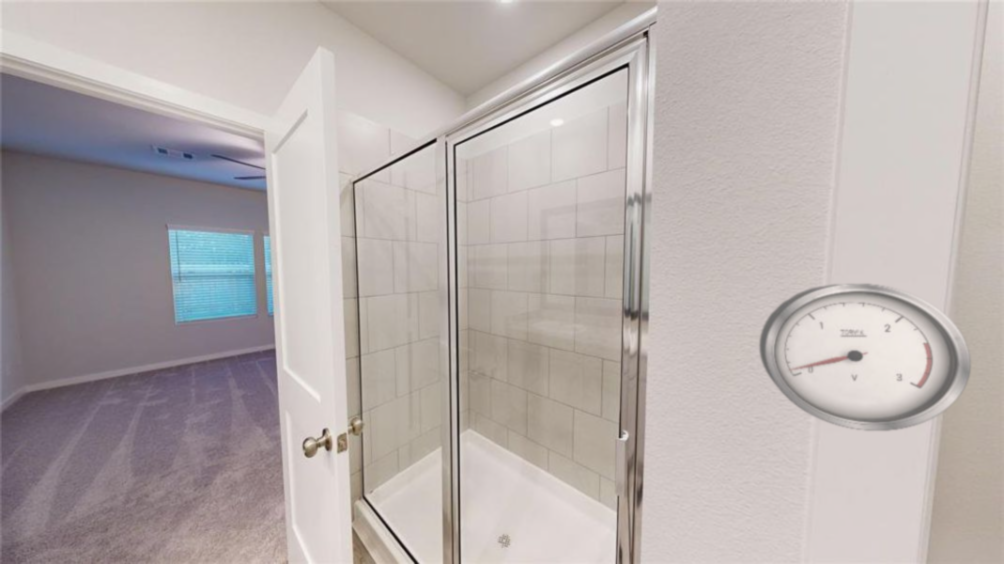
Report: 0.1; V
